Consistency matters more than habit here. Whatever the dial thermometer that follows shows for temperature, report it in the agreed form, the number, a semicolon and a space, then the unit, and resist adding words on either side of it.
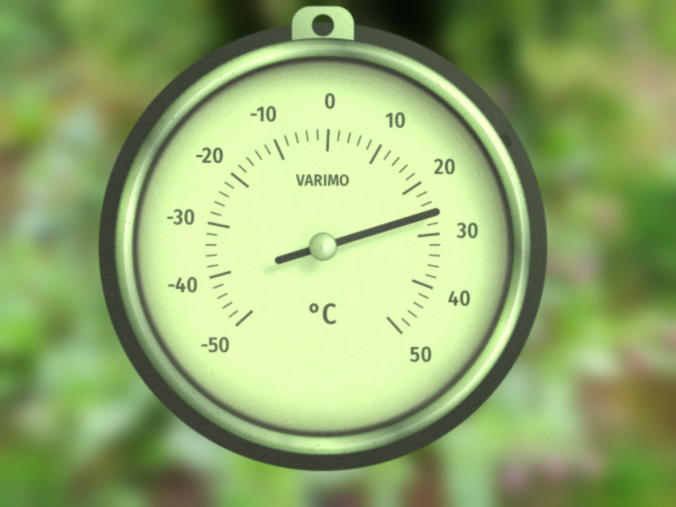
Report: 26; °C
